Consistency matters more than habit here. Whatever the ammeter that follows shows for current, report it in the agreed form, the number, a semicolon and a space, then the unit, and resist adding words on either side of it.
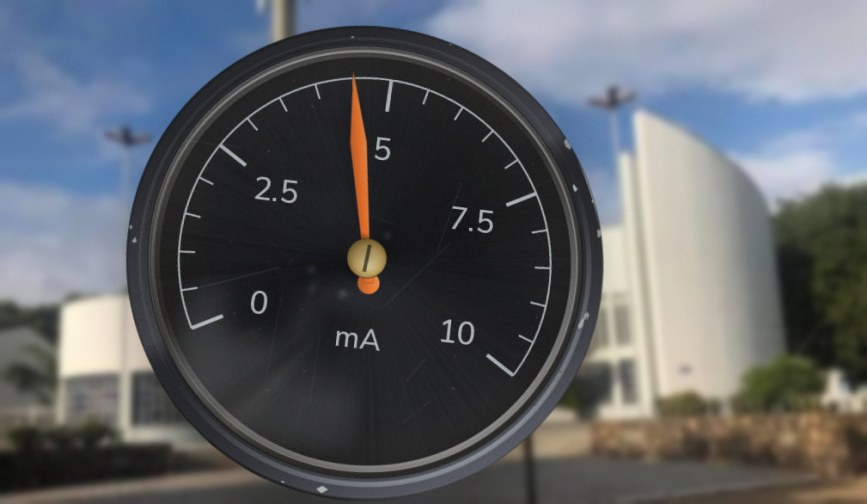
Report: 4.5; mA
